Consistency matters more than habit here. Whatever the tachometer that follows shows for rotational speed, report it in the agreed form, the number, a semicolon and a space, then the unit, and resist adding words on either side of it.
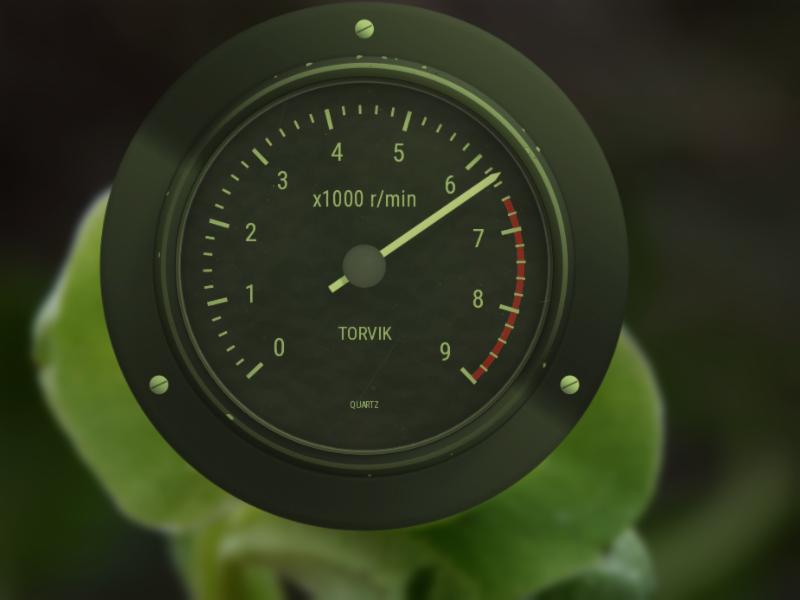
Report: 6300; rpm
